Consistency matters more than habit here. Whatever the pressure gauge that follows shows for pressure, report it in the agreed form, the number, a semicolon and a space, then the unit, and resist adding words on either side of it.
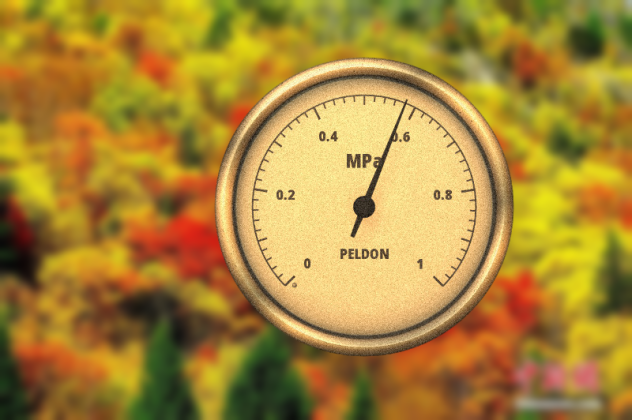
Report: 0.58; MPa
